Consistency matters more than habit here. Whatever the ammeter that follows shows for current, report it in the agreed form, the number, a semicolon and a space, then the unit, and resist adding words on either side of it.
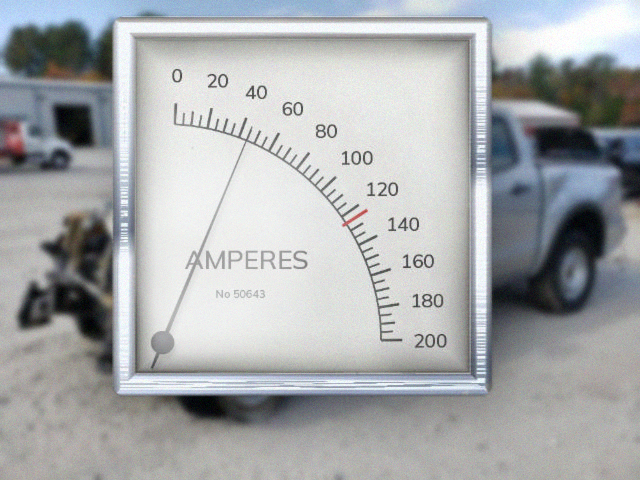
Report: 45; A
